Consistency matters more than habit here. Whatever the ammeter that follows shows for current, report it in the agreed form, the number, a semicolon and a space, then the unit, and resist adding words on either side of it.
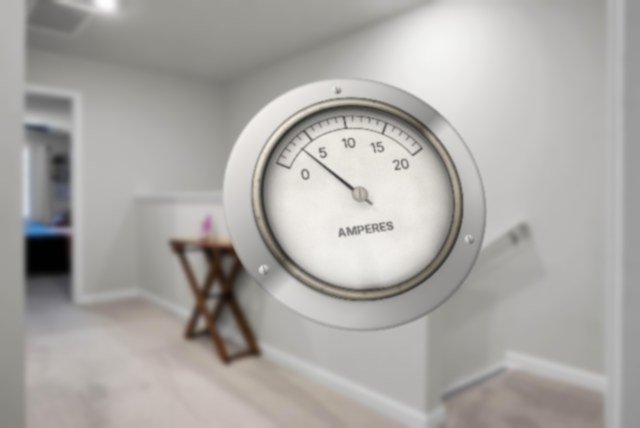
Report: 3; A
